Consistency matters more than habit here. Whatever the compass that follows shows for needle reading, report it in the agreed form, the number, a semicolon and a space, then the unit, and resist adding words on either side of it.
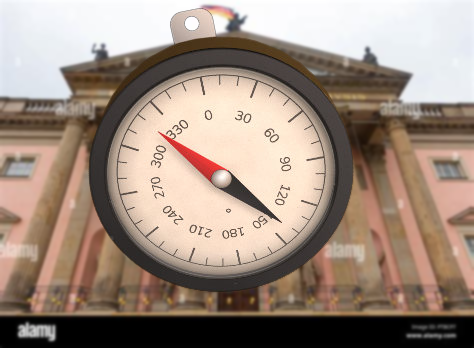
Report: 320; °
